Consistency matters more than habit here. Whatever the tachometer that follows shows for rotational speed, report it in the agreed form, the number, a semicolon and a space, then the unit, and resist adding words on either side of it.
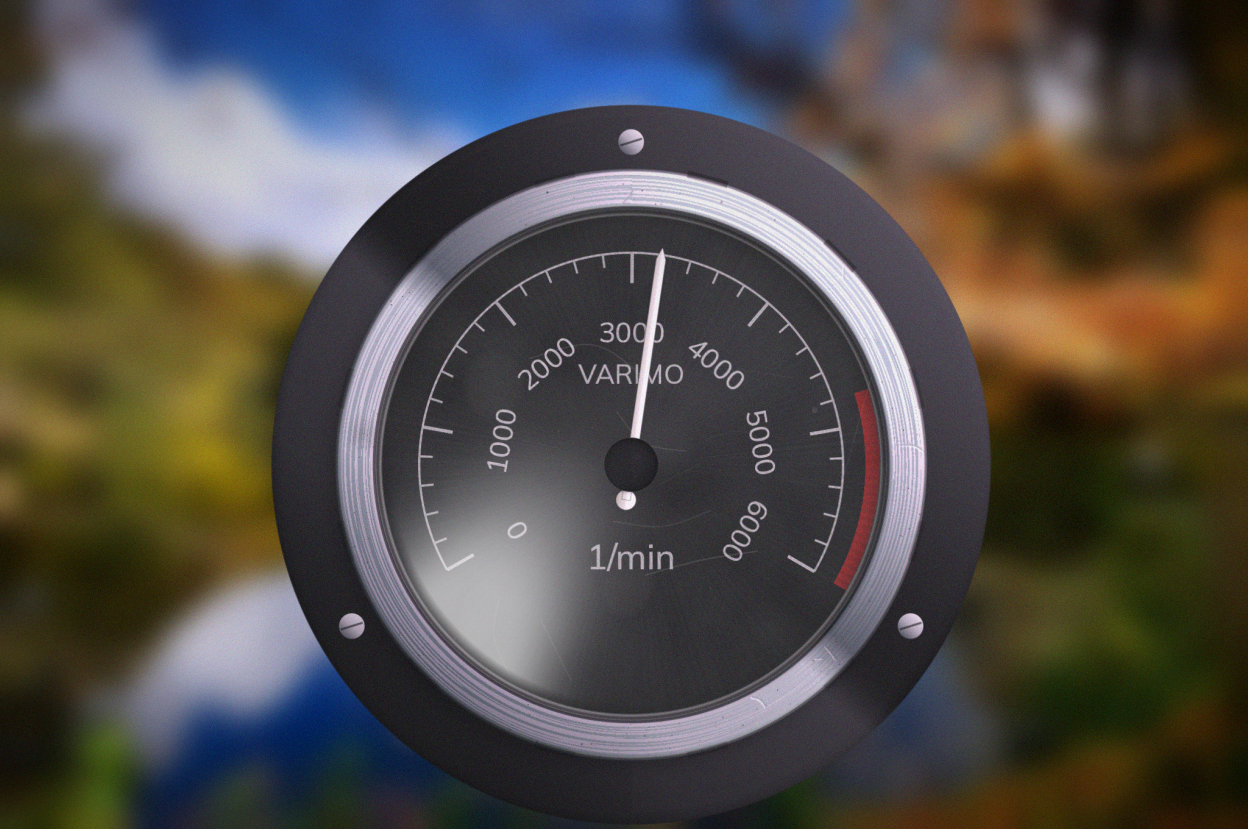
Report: 3200; rpm
